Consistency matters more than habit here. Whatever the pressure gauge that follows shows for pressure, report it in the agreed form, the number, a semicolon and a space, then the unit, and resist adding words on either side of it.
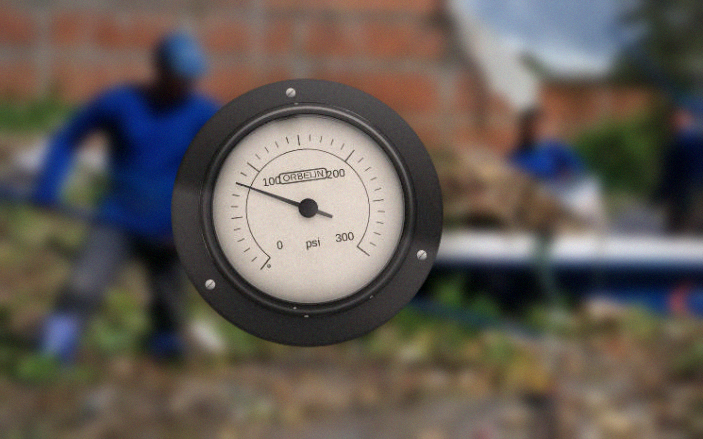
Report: 80; psi
